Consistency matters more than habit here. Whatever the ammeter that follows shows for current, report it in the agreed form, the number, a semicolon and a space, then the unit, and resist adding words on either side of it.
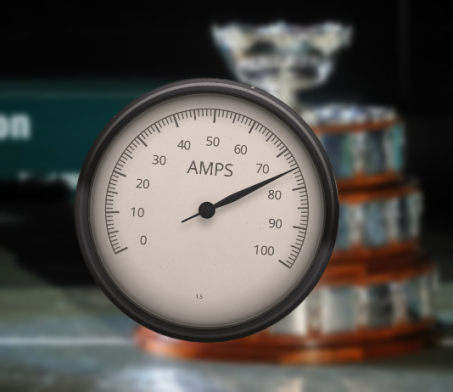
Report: 75; A
